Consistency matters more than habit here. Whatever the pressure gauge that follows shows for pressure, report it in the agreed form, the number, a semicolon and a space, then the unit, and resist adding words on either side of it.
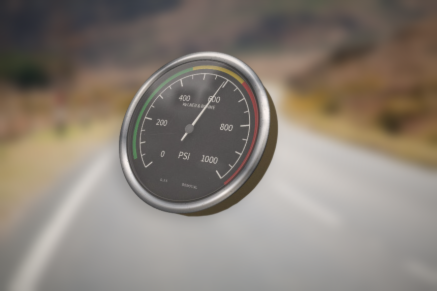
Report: 600; psi
